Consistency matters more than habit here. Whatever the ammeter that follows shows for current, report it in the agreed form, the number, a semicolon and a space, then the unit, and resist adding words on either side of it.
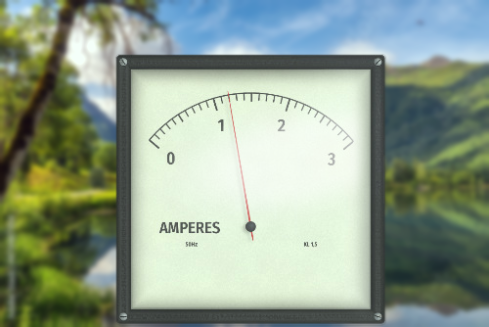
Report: 1.2; A
